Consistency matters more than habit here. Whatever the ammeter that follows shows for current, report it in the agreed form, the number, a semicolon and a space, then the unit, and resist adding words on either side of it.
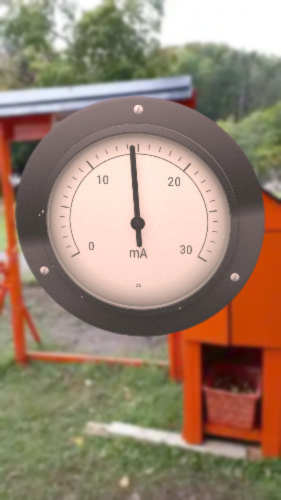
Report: 14.5; mA
